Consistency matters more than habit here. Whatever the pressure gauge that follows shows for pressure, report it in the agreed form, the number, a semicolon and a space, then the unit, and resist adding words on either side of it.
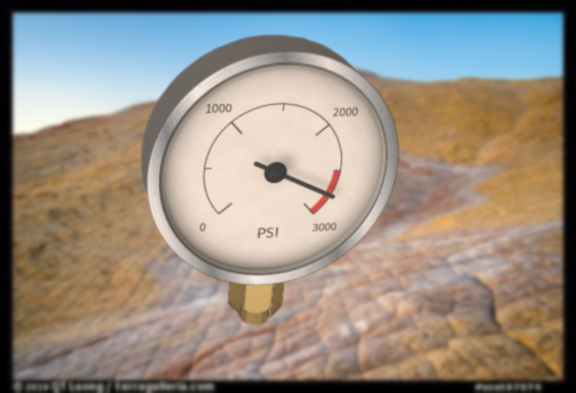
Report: 2750; psi
